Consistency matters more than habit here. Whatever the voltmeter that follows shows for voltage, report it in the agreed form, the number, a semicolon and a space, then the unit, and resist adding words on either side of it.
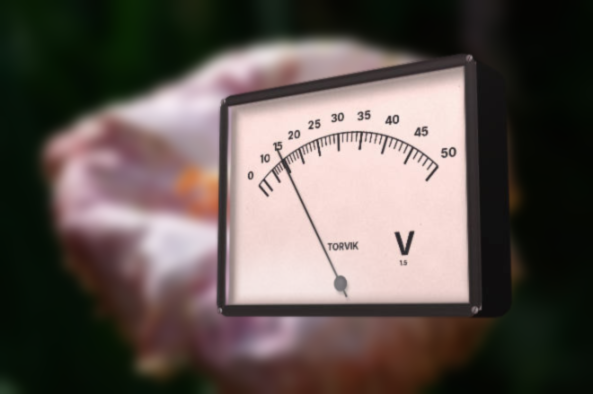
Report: 15; V
